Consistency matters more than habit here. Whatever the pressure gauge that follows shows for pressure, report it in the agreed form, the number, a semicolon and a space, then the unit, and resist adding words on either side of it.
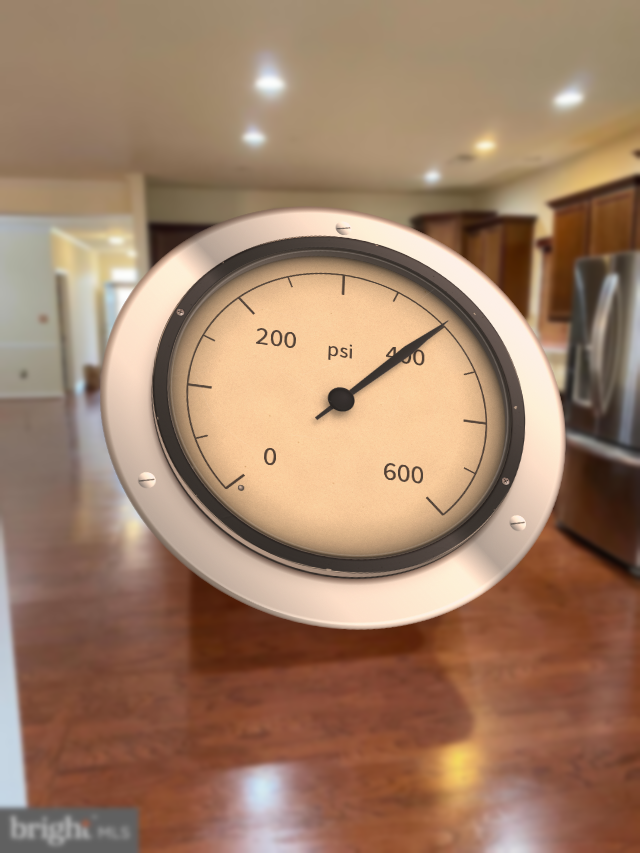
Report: 400; psi
